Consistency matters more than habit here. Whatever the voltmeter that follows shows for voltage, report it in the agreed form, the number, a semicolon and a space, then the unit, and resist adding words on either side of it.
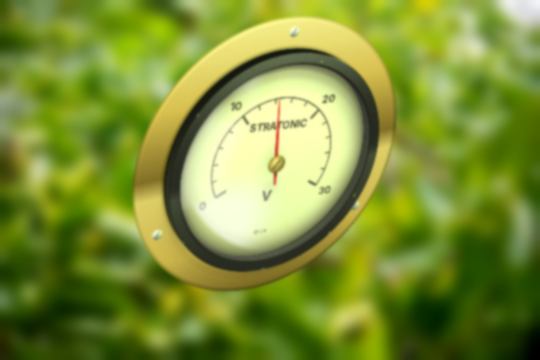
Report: 14; V
